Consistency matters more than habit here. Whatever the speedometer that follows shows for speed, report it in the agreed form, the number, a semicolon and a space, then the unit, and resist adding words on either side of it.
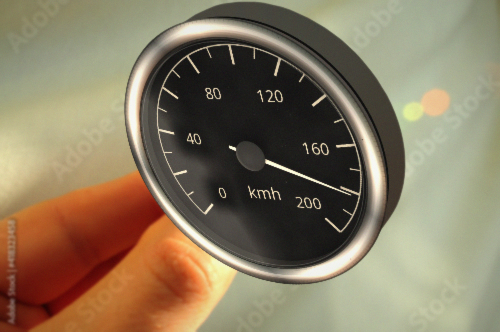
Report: 180; km/h
